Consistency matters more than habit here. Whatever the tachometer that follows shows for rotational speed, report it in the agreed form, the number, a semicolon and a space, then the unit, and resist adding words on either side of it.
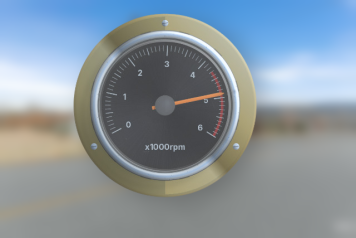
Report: 4900; rpm
